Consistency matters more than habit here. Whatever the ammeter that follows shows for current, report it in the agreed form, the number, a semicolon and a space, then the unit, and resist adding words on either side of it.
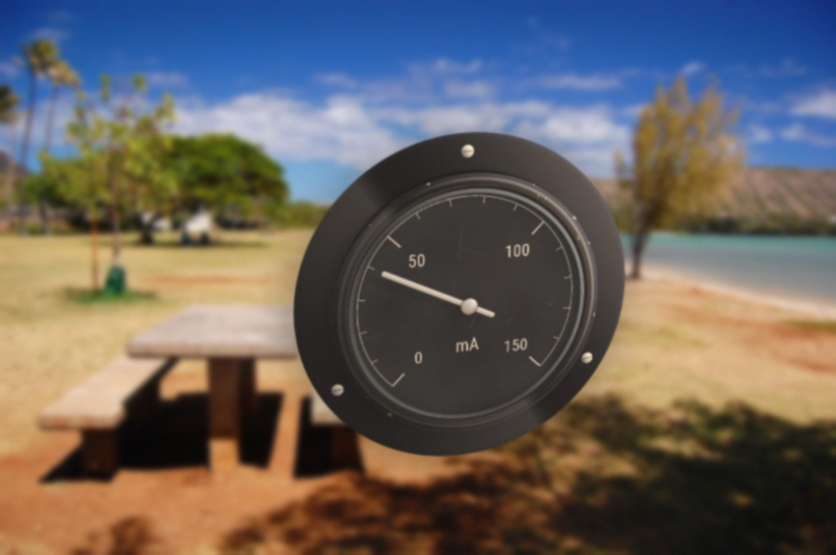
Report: 40; mA
